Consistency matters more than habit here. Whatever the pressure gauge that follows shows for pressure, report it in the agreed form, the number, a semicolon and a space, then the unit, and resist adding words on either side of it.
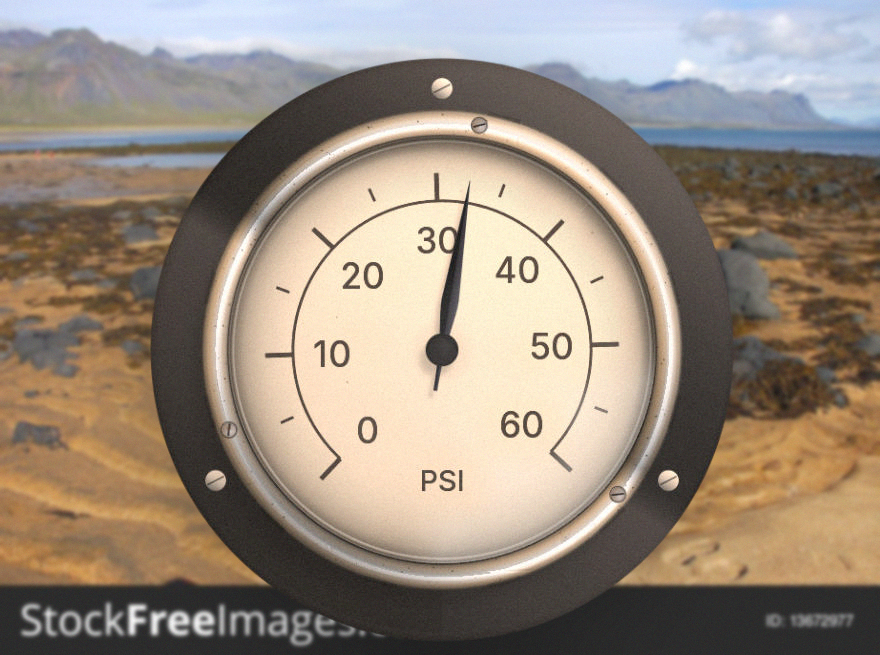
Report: 32.5; psi
